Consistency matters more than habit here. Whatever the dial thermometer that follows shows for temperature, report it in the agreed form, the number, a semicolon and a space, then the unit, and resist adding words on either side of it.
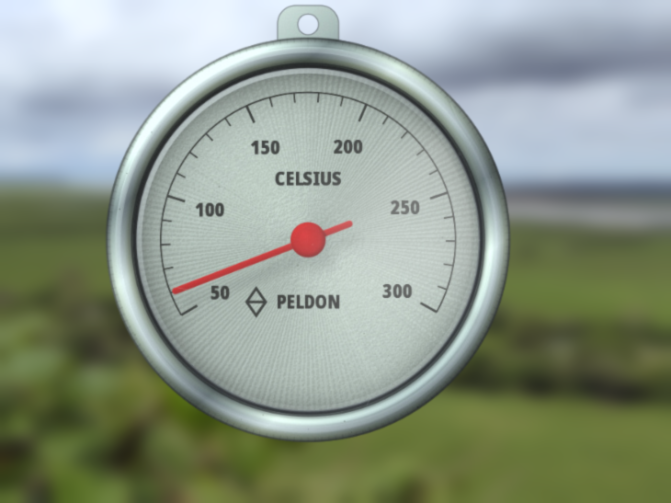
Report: 60; °C
